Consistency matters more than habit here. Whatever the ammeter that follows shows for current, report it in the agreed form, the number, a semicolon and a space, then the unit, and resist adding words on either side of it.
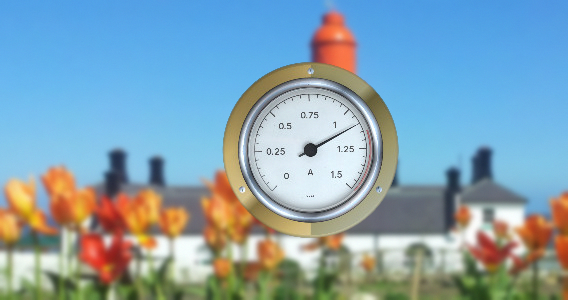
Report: 1.1; A
